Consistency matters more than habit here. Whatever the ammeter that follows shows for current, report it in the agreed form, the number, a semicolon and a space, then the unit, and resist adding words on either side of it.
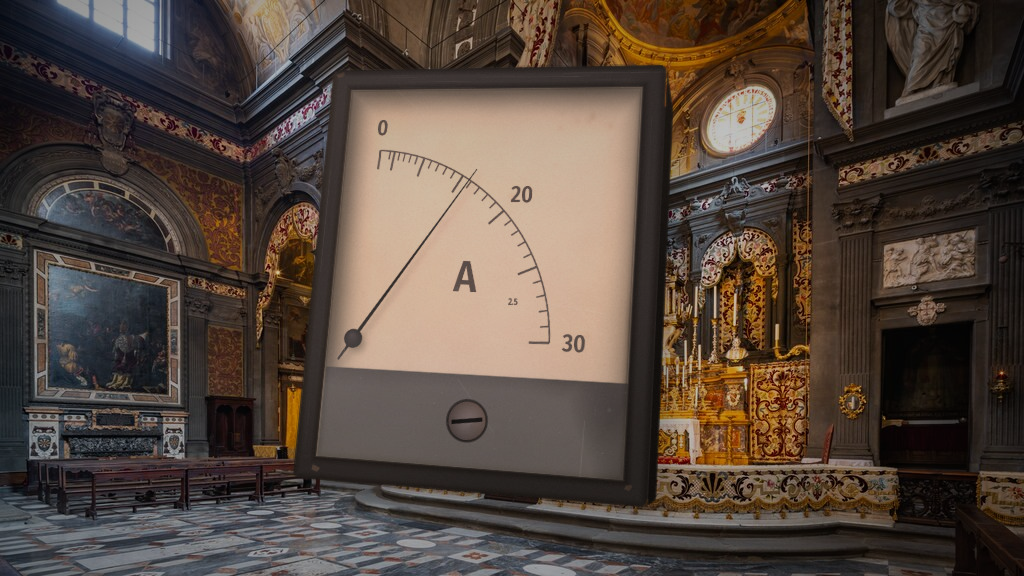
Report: 16; A
